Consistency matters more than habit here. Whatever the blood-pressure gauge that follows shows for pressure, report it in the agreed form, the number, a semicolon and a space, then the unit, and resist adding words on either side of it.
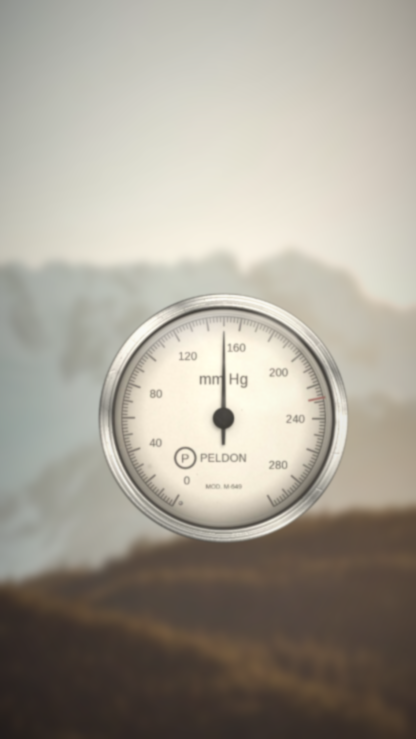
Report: 150; mmHg
